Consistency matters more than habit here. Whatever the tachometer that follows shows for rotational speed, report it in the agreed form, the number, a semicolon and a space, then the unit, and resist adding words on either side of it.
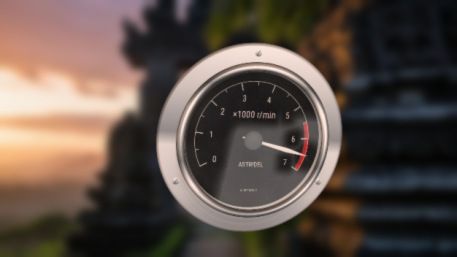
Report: 6500; rpm
